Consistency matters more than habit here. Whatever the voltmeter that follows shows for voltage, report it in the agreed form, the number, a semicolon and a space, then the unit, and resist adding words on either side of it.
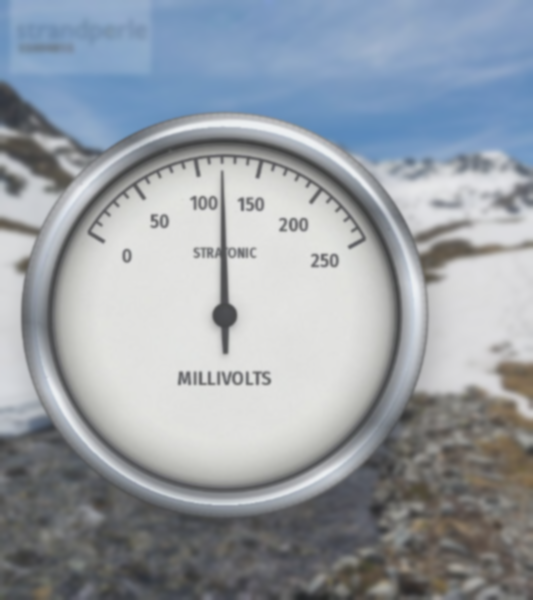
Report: 120; mV
